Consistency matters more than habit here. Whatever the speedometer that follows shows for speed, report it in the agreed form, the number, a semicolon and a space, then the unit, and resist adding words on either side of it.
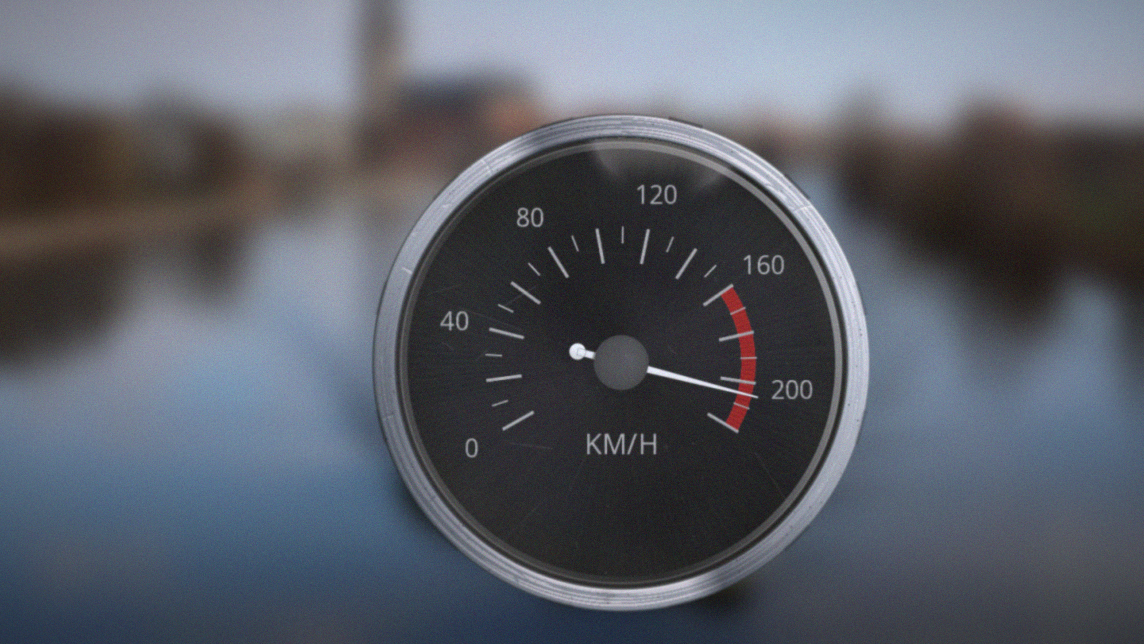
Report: 205; km/h
